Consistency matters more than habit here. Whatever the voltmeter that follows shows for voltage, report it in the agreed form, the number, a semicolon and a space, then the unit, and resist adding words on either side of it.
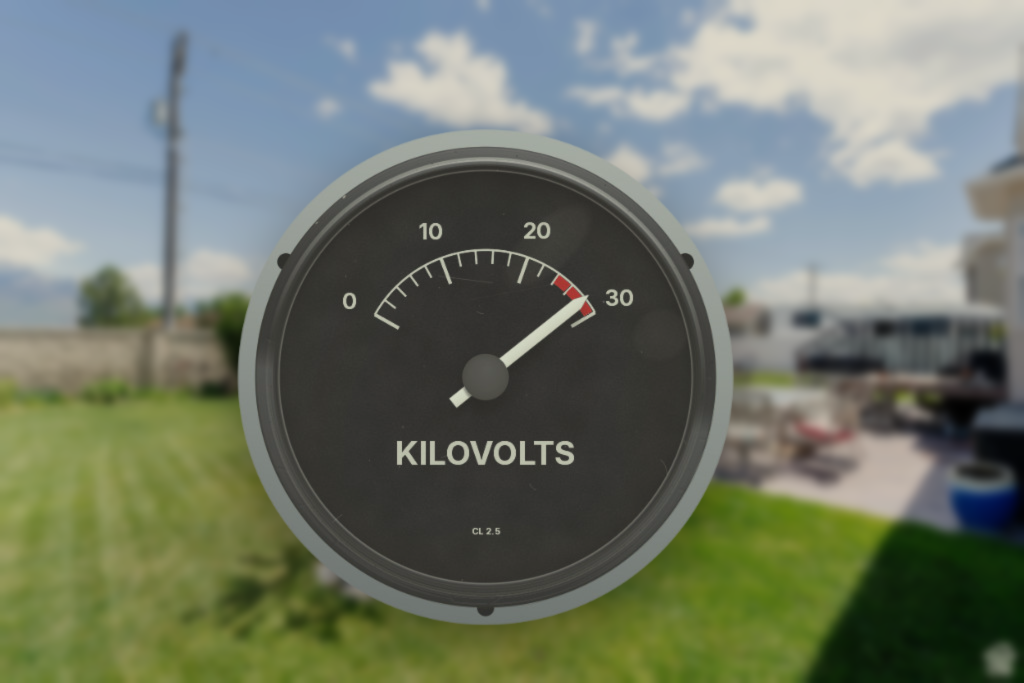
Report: 28; kV
